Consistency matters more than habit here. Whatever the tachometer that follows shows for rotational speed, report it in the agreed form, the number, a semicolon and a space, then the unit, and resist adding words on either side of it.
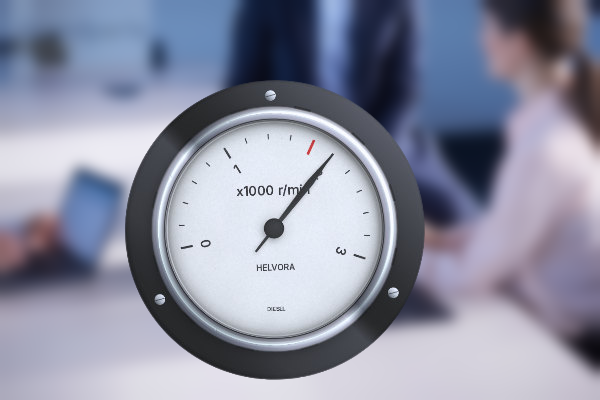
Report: 2000; rpm
